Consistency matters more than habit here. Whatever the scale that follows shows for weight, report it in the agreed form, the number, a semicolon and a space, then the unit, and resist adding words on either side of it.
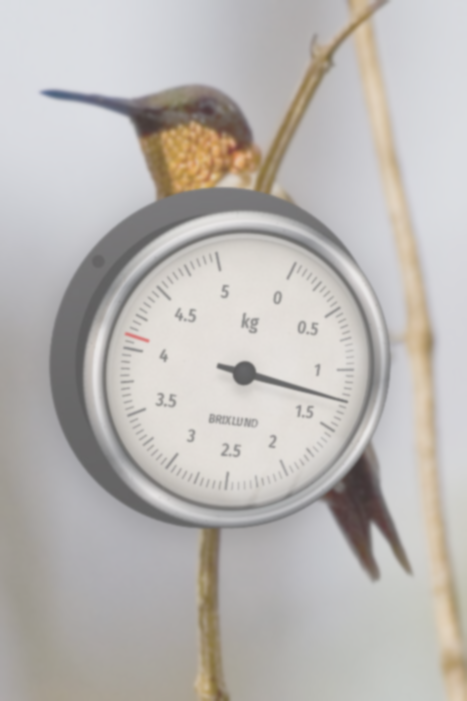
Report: 1.25; kg
